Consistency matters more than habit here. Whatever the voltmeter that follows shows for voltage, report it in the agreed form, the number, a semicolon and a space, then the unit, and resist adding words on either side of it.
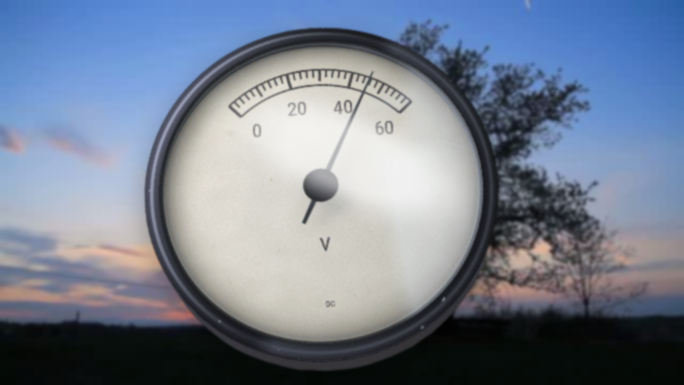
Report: 46; V
